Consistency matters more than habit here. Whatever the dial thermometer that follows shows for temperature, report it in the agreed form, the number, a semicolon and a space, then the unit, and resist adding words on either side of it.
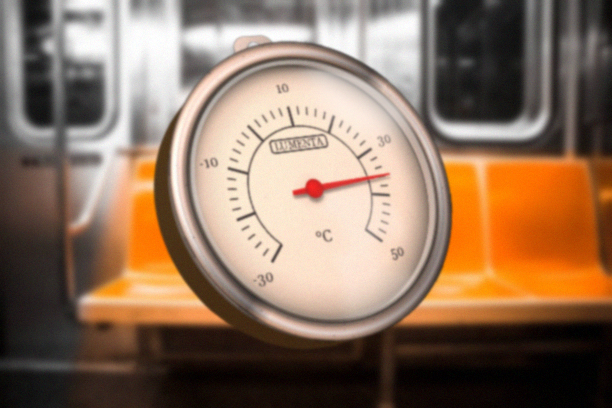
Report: 36; °C
